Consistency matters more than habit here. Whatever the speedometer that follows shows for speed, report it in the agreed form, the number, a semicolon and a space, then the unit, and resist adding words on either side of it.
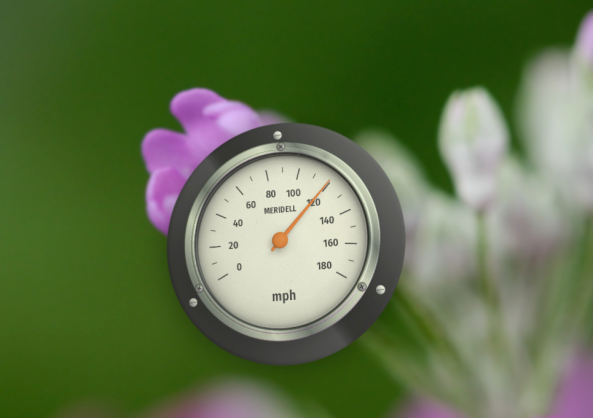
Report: 120; mph
